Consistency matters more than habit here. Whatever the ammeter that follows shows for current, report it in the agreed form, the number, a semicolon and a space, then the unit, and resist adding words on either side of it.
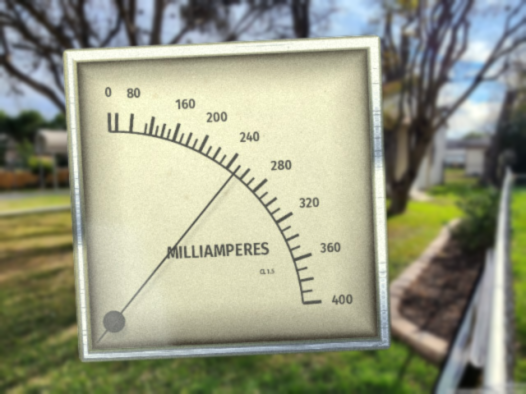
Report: 250; mA
